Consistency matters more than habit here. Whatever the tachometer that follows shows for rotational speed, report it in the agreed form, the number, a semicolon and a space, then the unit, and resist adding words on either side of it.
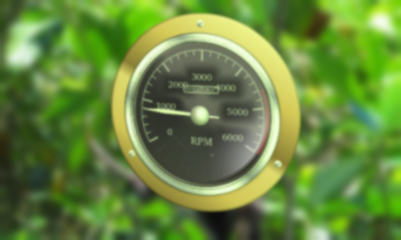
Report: 800; rpm
